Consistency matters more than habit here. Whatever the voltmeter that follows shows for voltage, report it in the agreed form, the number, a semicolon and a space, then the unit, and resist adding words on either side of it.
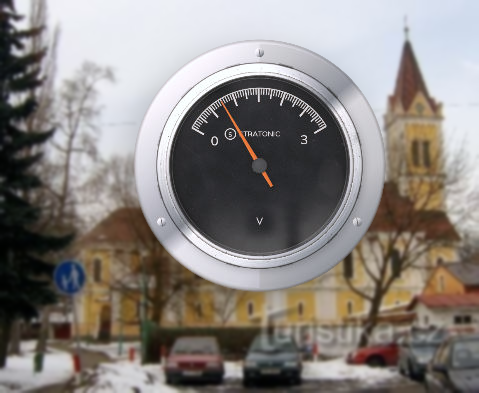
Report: 0.75; V
